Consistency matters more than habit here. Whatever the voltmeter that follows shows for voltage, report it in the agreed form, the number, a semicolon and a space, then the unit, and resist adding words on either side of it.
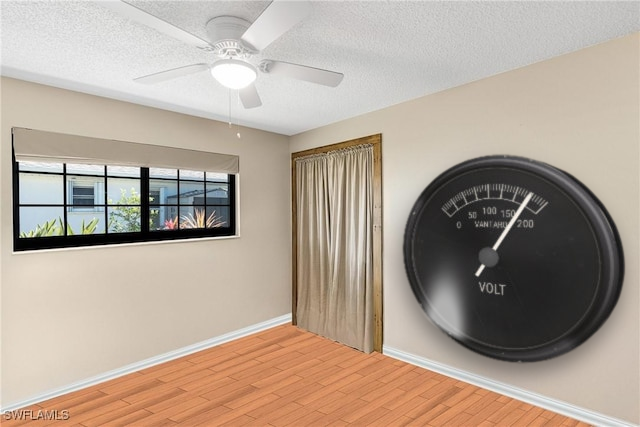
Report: 175; V
